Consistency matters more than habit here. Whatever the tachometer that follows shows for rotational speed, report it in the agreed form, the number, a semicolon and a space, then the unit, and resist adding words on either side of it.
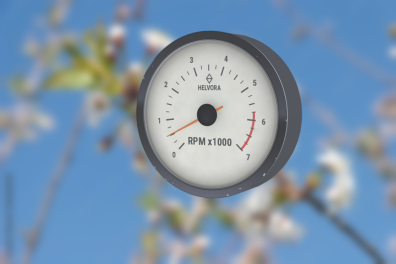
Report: 500; rpm
